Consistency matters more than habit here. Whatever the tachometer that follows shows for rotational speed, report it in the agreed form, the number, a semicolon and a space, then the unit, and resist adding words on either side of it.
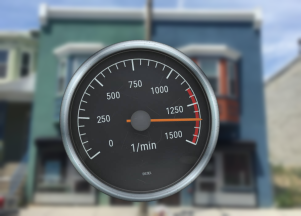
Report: 1350; rpm
